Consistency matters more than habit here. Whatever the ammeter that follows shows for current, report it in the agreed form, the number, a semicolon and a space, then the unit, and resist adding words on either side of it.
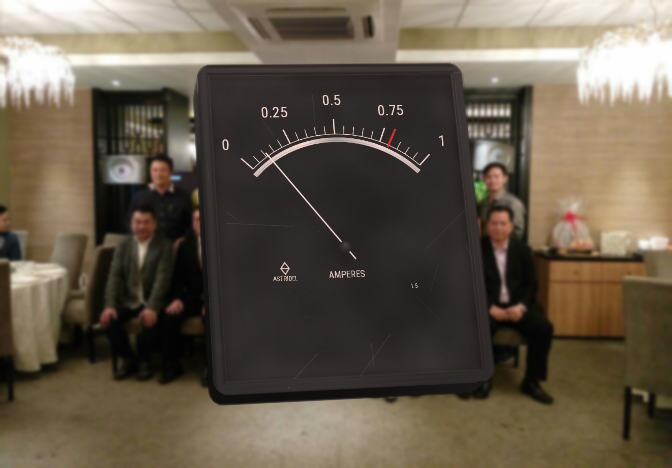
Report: 0.1; A
